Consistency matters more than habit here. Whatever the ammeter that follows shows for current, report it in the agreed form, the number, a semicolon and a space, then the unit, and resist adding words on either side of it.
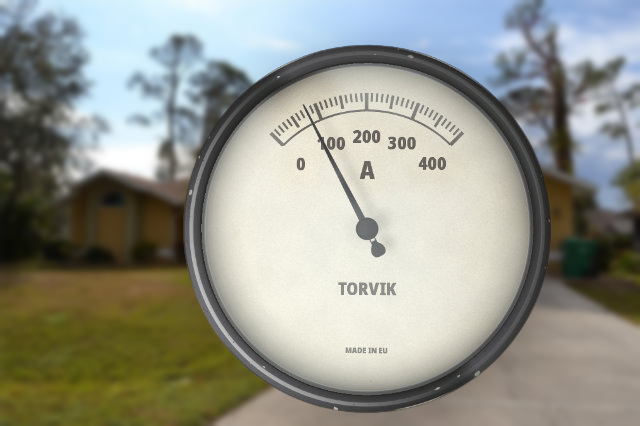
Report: 80; A
